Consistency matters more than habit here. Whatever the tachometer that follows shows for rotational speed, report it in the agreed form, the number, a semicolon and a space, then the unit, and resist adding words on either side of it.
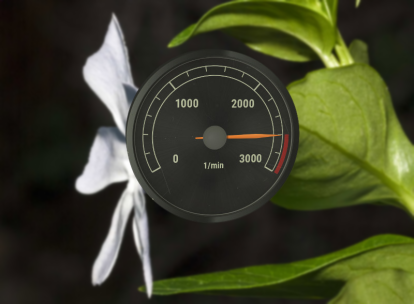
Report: 2600; rpm
